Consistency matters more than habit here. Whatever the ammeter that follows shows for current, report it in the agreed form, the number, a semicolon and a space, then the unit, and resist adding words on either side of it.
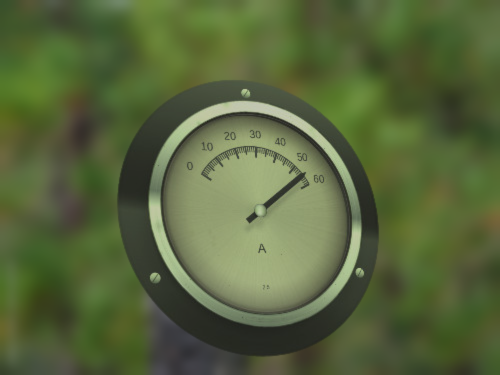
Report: 55; A
